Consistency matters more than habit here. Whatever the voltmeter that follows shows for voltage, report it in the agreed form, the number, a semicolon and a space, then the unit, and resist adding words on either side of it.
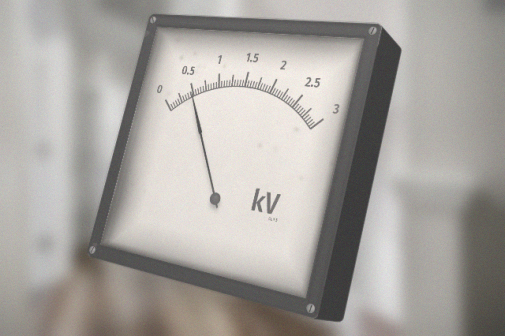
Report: 0.5; kV
